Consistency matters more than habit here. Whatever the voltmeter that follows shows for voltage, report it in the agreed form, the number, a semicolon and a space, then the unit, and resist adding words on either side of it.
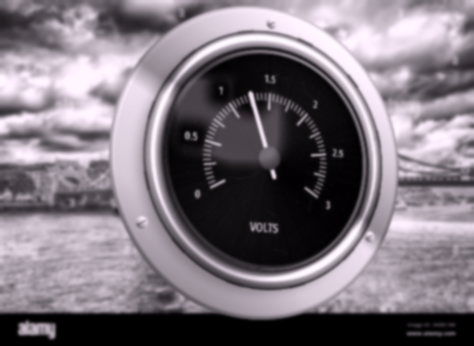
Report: 1.25; V
